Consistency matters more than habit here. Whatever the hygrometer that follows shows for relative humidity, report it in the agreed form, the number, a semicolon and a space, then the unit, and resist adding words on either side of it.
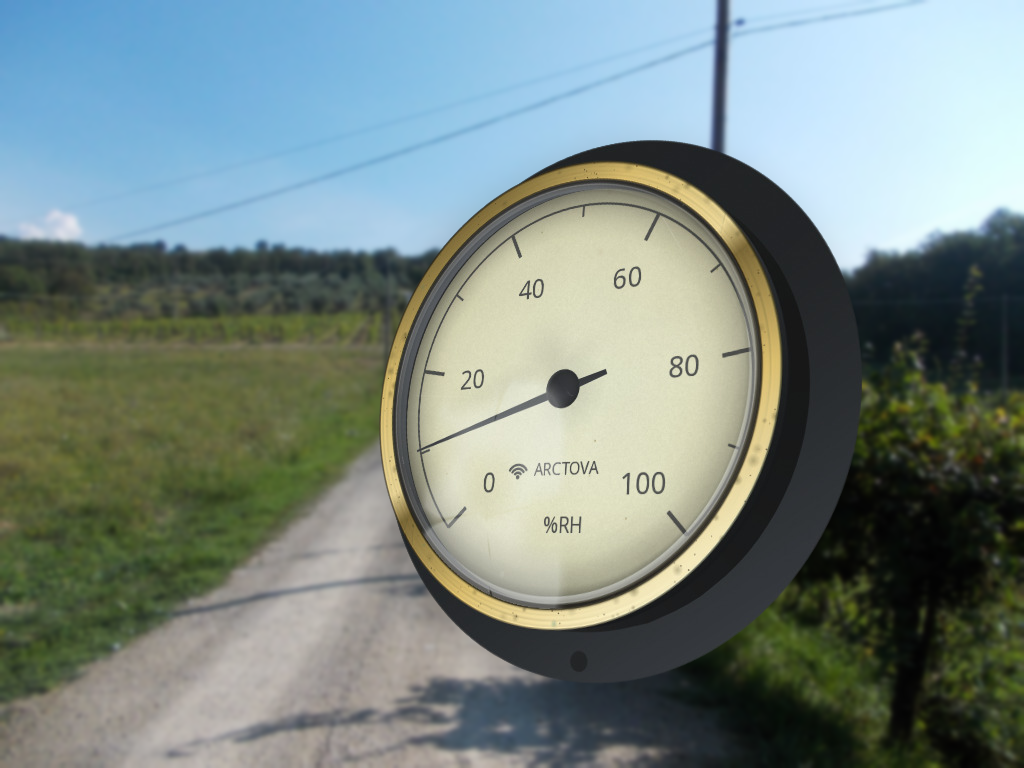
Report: 10; %
